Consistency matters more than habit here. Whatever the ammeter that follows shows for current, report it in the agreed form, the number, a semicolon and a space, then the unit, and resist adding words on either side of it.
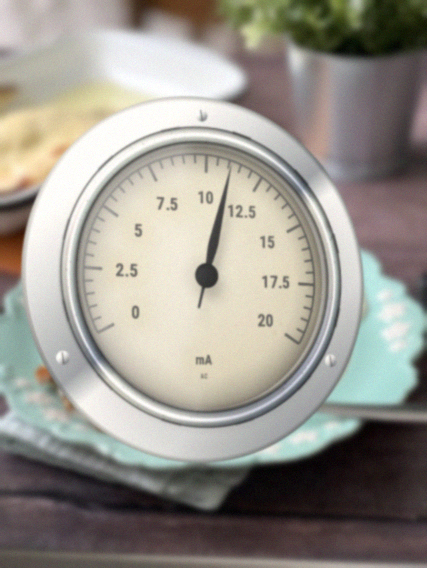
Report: 11; mA
